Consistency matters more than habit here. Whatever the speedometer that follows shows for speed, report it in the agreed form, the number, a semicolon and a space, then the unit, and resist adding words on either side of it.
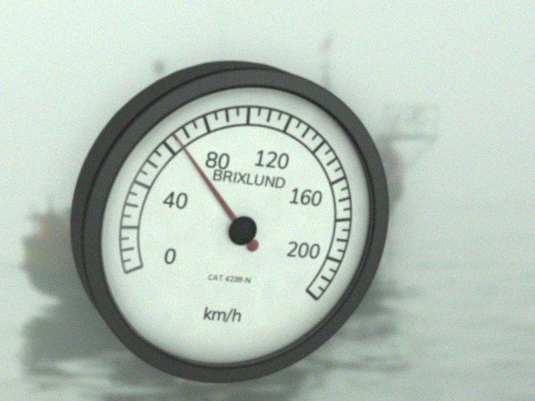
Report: 65; km/h
